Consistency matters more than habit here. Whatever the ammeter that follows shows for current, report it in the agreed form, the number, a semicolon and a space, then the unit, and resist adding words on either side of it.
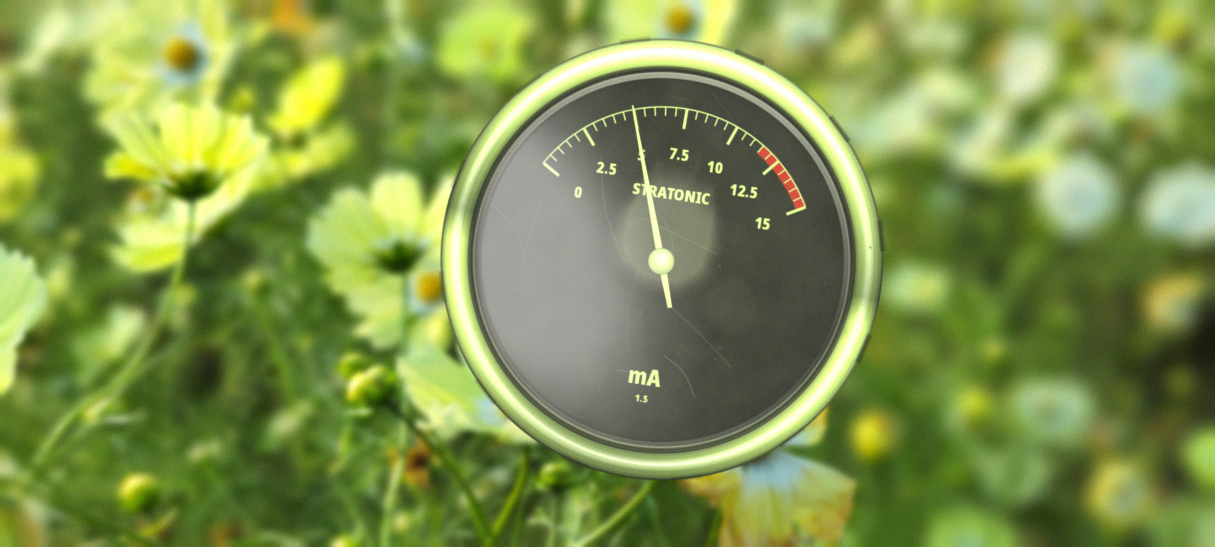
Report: 5; mA
